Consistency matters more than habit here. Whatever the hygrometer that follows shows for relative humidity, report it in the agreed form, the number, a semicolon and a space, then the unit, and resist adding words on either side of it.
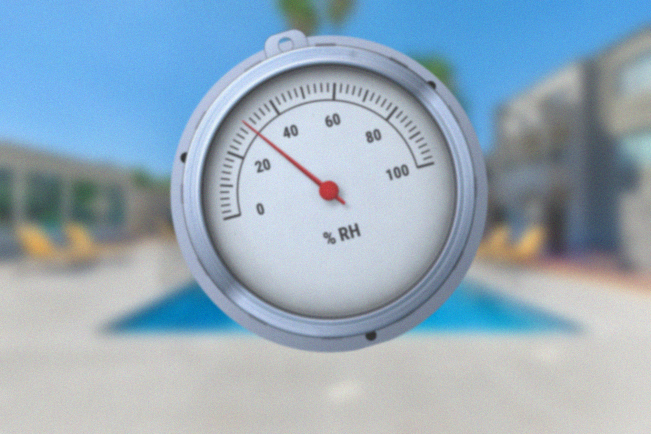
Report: 30; %
